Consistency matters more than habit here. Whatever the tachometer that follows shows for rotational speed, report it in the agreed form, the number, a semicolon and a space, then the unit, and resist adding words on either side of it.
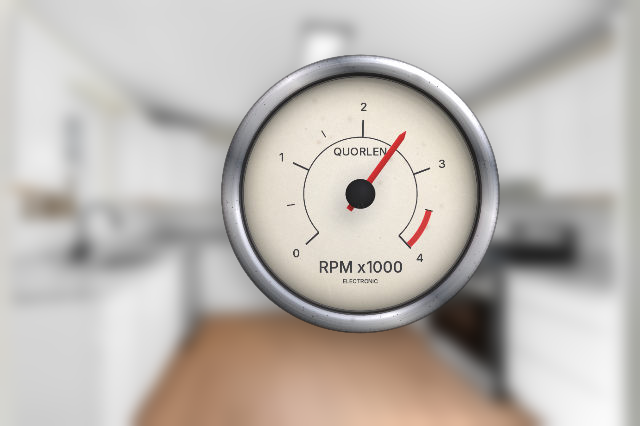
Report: 2500; rpm
